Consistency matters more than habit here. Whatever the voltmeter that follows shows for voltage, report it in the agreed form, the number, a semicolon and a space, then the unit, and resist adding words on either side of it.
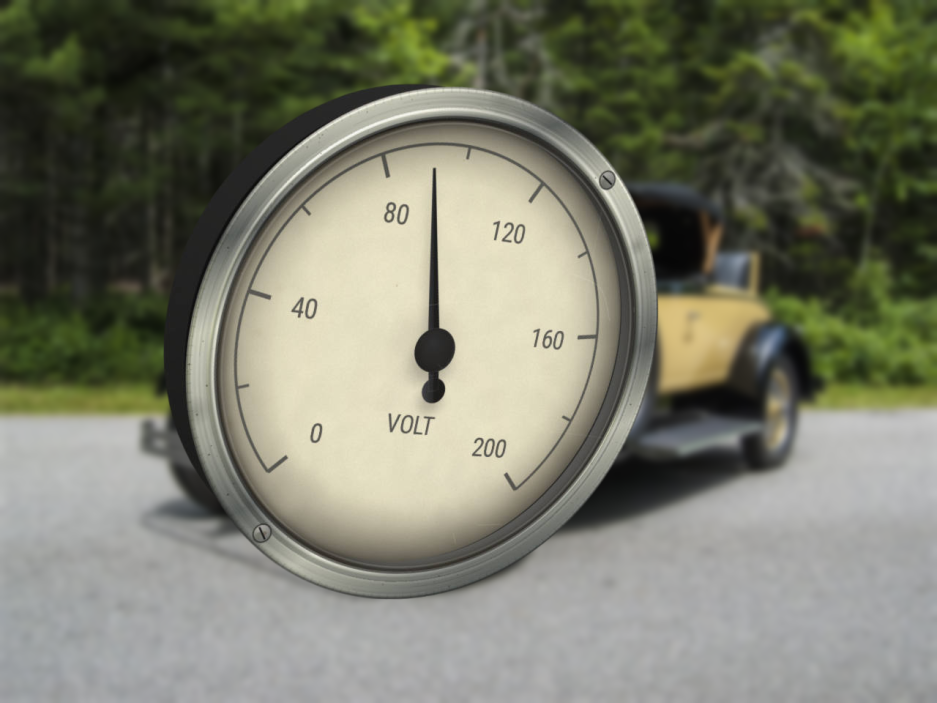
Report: 90; V
